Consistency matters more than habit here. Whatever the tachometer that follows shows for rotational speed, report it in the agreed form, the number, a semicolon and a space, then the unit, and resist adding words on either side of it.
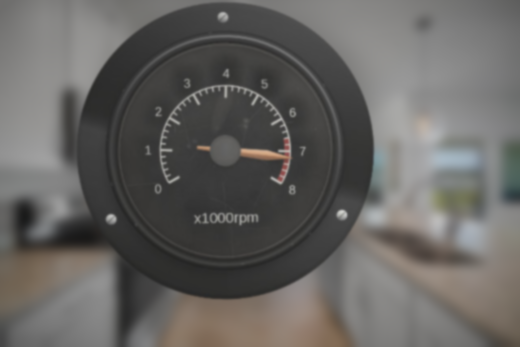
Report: 7200; rpm
